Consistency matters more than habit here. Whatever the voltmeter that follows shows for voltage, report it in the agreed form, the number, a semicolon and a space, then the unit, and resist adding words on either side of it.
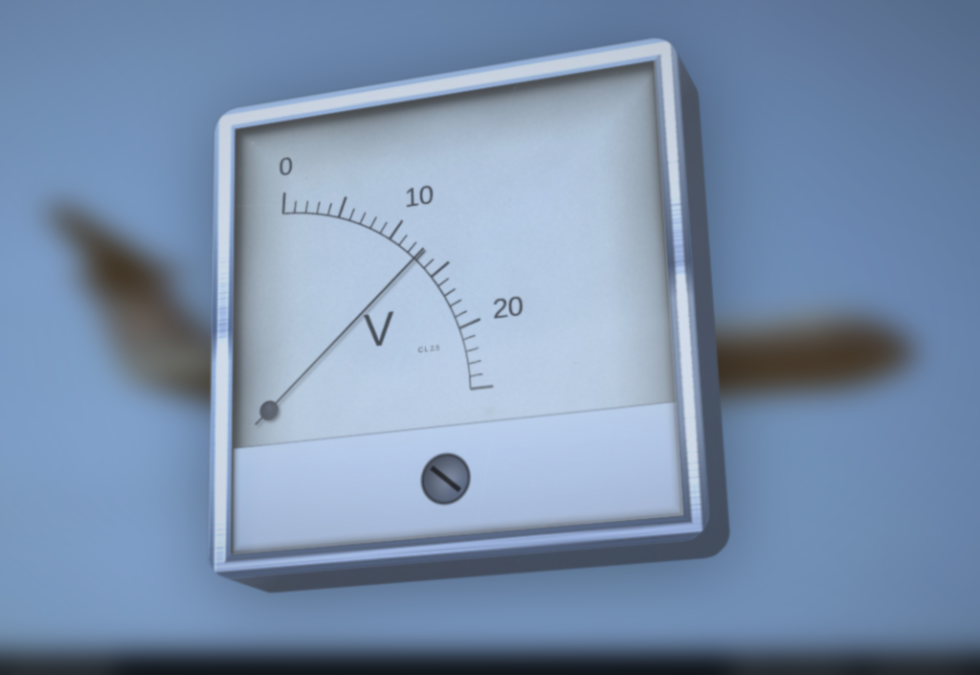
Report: 13; V
